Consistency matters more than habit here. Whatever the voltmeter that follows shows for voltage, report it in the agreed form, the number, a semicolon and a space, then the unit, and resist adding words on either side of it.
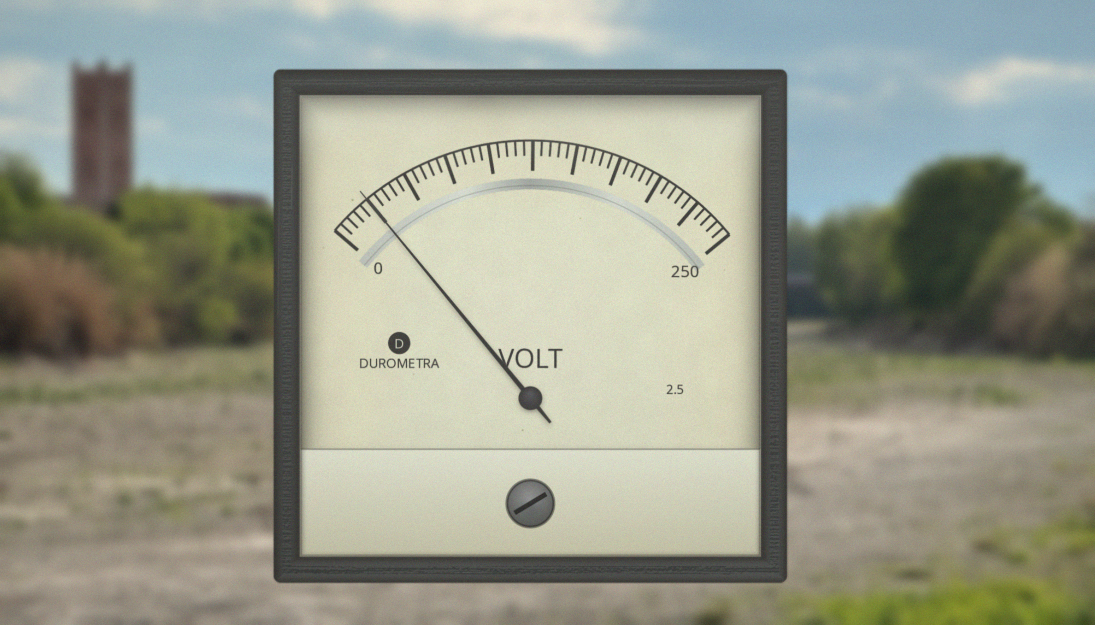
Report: 25; V
